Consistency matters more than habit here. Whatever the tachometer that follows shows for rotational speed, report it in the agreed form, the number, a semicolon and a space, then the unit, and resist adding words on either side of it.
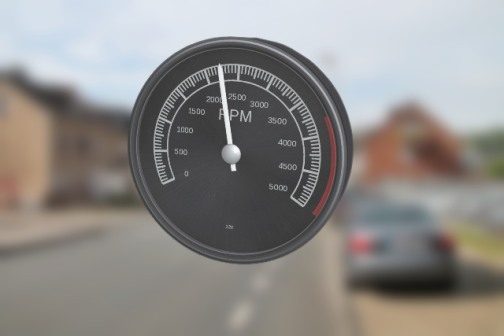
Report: 2250; rpm
